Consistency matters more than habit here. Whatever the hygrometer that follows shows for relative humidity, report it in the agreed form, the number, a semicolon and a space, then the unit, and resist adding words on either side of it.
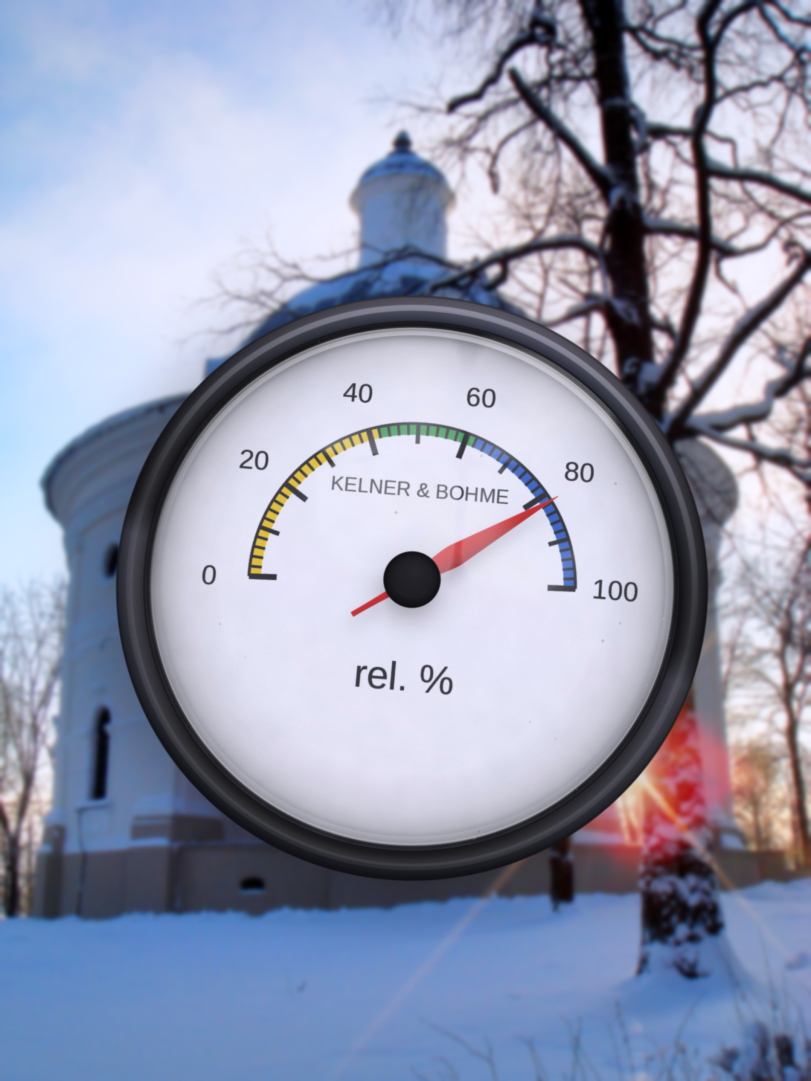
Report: 82; %
